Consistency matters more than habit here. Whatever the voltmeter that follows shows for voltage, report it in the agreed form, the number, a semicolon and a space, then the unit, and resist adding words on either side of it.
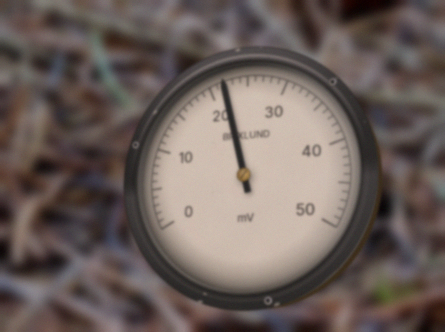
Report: 22; mV
